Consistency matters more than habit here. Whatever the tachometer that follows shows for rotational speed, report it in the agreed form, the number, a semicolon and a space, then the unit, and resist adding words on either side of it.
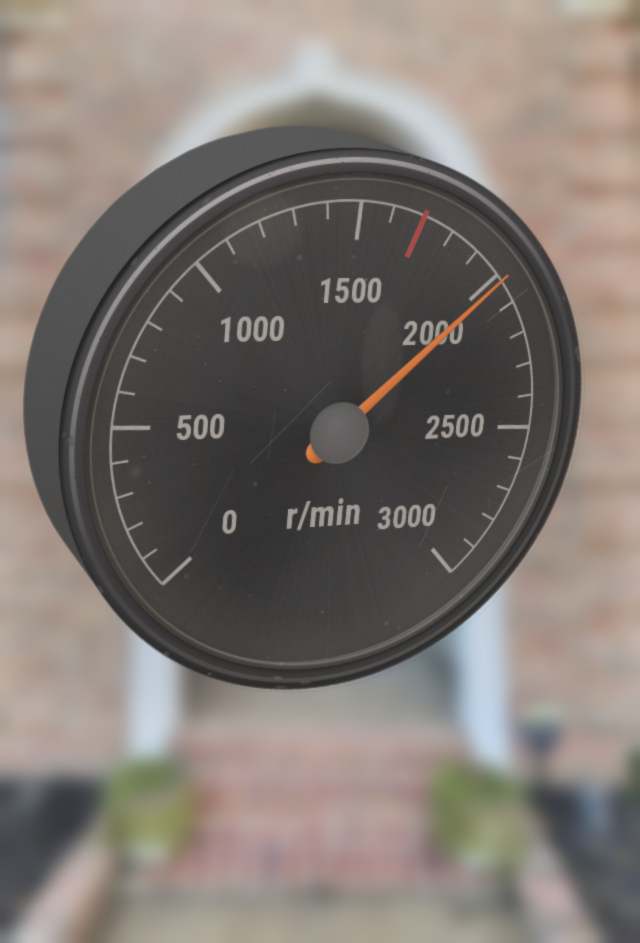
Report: 2000; rpm
